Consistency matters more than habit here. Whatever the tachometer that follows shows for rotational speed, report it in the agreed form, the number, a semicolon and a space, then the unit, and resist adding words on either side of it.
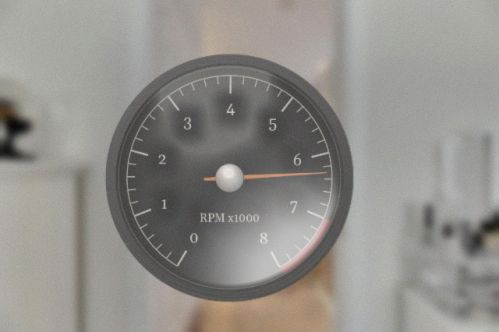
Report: 6300; rpm
